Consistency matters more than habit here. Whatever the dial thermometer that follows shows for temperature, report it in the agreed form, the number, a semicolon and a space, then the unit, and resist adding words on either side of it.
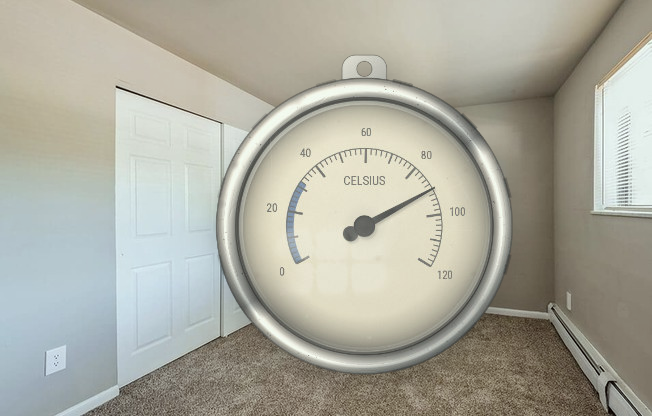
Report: 90; °C
